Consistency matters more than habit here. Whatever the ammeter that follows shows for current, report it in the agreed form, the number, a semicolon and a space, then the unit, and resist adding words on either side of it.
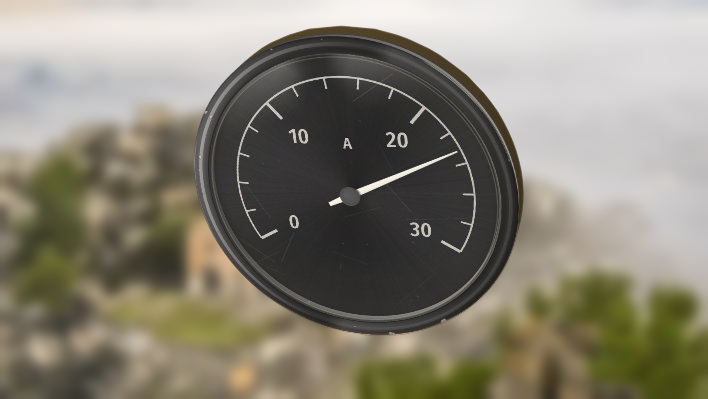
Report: 23; A
